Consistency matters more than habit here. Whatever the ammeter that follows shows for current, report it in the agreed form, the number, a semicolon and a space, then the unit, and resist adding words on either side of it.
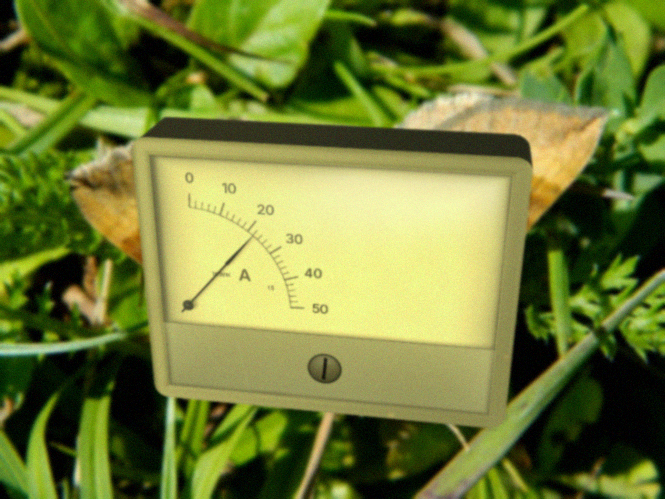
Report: 22; A
